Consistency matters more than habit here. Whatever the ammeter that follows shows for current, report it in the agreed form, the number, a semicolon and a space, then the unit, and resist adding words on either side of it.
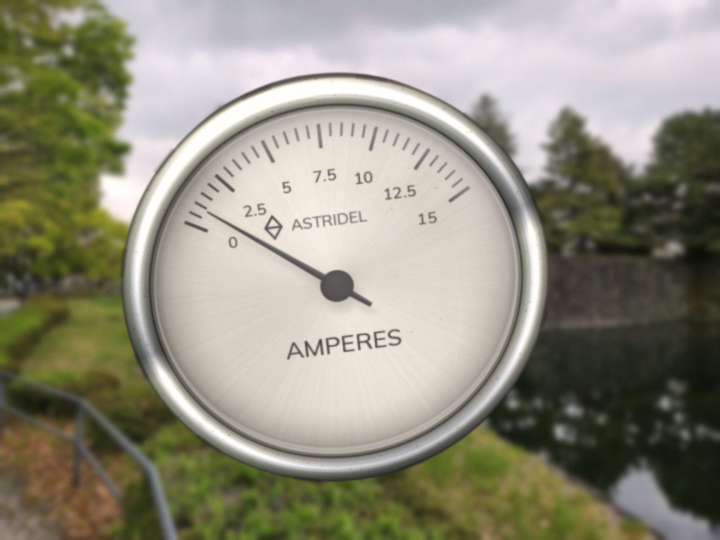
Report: 1; A
